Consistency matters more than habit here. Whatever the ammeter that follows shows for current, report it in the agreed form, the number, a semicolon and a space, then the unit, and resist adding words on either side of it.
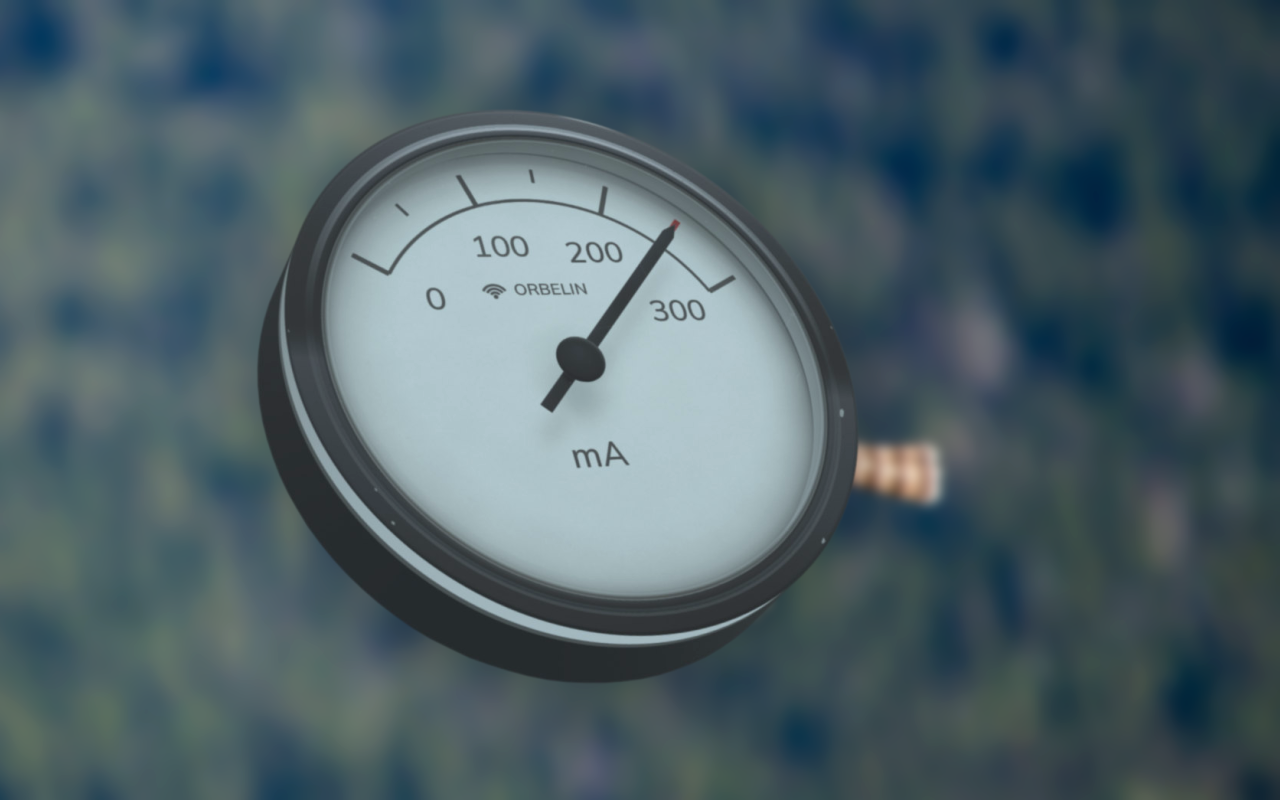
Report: 250; mA
